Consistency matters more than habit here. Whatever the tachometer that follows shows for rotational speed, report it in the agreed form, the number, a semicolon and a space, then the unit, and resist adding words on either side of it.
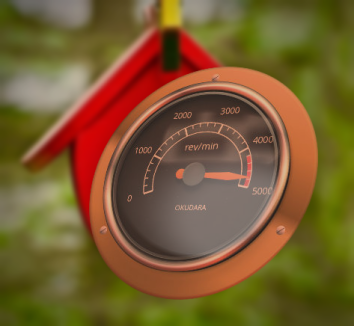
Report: 4800; rpm
